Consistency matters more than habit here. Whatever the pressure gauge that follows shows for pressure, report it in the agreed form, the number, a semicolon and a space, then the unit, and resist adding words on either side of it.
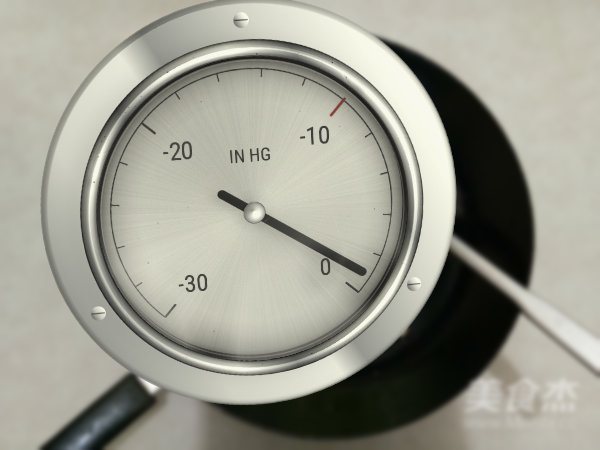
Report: -1; inHg
